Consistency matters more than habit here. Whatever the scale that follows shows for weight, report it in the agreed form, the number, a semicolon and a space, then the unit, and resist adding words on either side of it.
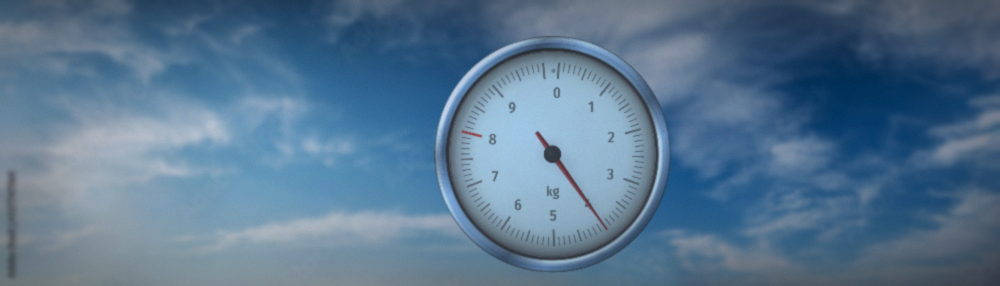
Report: 4; kg
